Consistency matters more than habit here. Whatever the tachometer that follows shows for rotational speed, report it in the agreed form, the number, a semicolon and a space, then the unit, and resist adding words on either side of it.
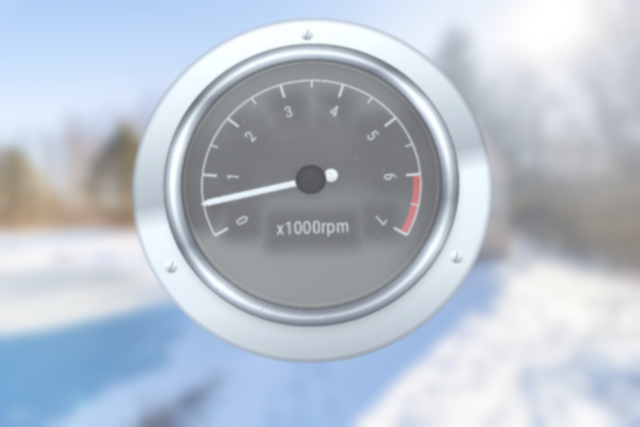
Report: 500; rpm
